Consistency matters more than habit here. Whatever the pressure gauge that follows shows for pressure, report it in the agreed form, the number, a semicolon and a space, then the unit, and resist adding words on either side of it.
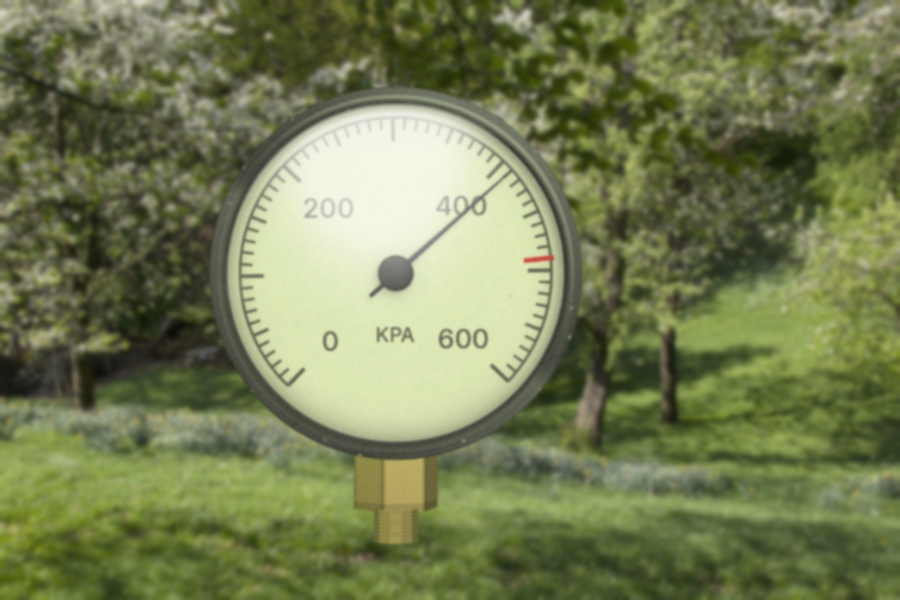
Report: 410; kPa
